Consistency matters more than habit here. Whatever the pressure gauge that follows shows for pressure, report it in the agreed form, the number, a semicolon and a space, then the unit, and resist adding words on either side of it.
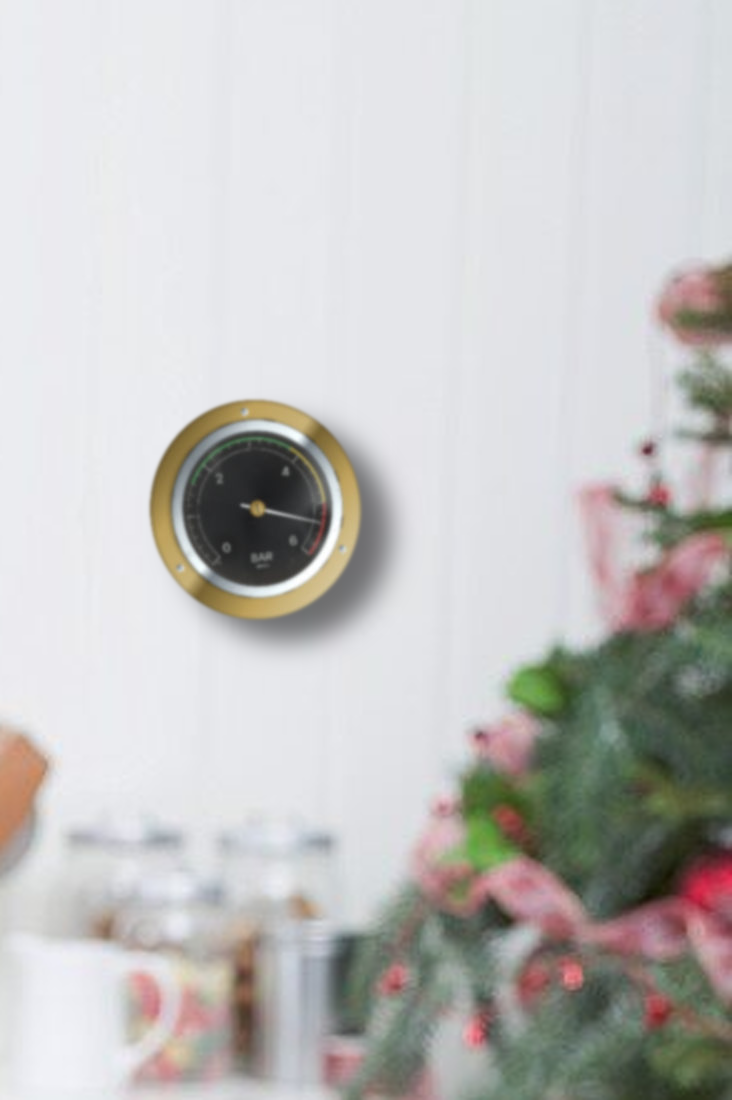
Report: 5.4; bar
